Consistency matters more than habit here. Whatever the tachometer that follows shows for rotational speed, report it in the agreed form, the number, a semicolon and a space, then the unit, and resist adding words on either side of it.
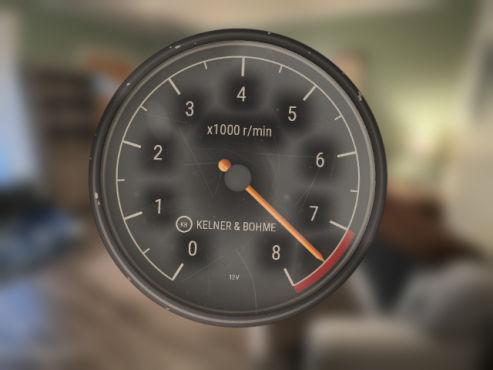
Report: 7500; rpm
